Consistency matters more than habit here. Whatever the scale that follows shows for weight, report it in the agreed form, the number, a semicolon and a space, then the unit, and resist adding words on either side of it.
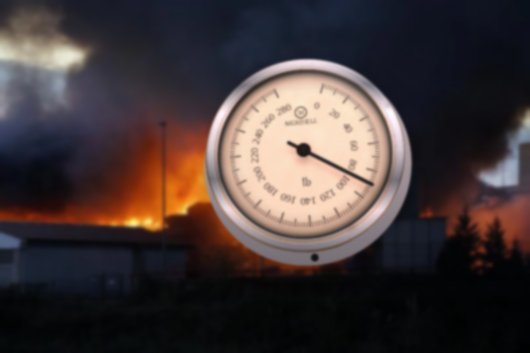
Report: 90; lb
